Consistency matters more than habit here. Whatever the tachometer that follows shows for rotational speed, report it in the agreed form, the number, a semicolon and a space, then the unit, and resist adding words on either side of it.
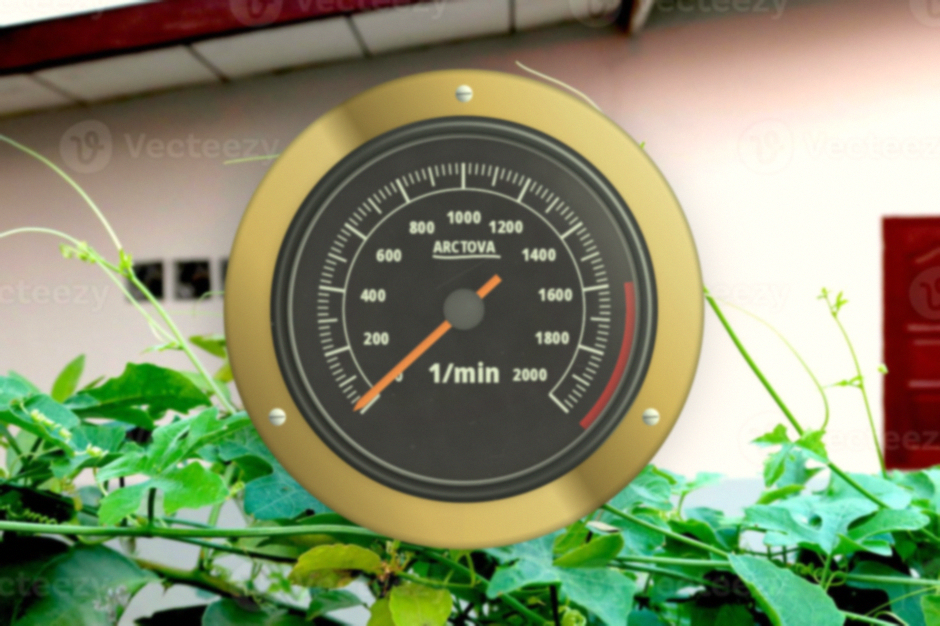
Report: 20; rpm
